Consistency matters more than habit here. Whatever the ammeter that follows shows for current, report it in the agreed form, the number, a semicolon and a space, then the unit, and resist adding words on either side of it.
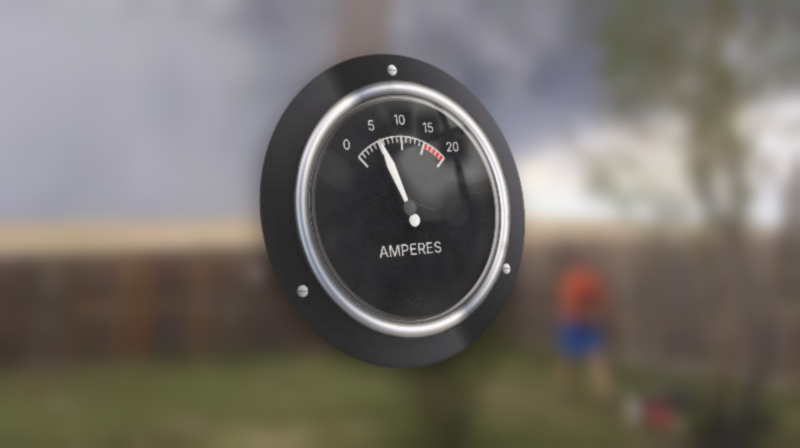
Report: 5; A
